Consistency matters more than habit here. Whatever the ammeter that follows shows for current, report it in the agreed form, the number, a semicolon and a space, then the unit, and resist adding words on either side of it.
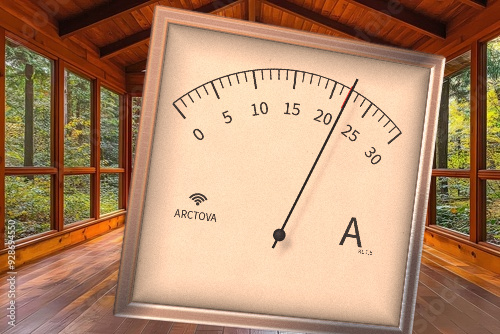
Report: 22; A
